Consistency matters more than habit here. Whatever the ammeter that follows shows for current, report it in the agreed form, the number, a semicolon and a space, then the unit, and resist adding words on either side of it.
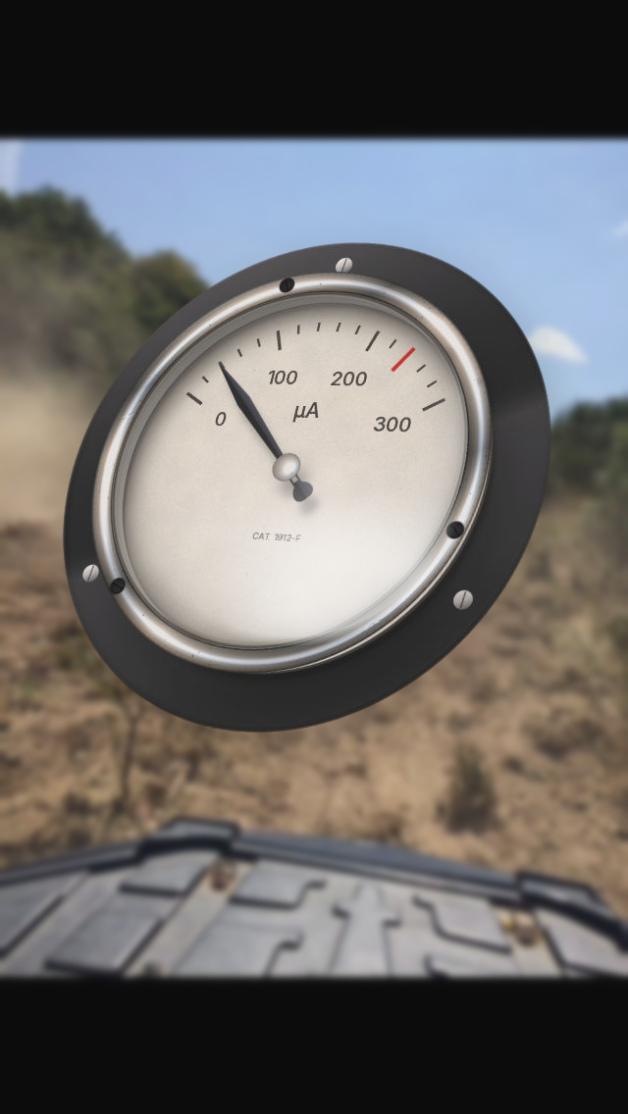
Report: 40; µA
